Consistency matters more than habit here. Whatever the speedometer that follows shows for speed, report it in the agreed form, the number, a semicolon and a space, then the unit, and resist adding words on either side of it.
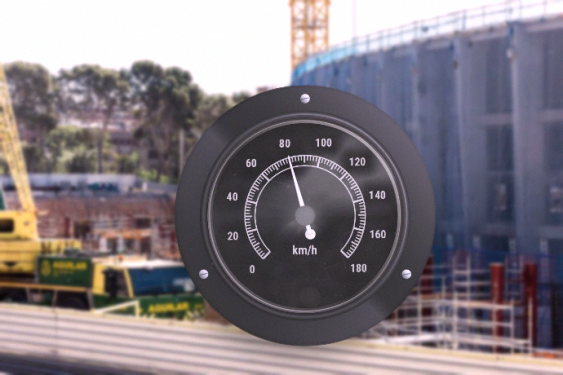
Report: 80; km/h
